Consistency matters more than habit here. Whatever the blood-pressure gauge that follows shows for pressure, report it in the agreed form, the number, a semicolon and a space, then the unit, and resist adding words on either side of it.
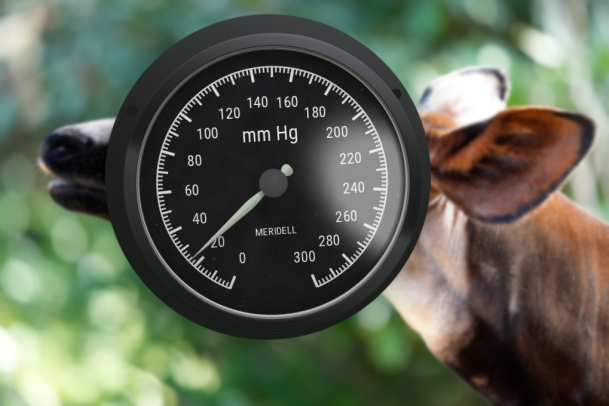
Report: 24; mmHg
